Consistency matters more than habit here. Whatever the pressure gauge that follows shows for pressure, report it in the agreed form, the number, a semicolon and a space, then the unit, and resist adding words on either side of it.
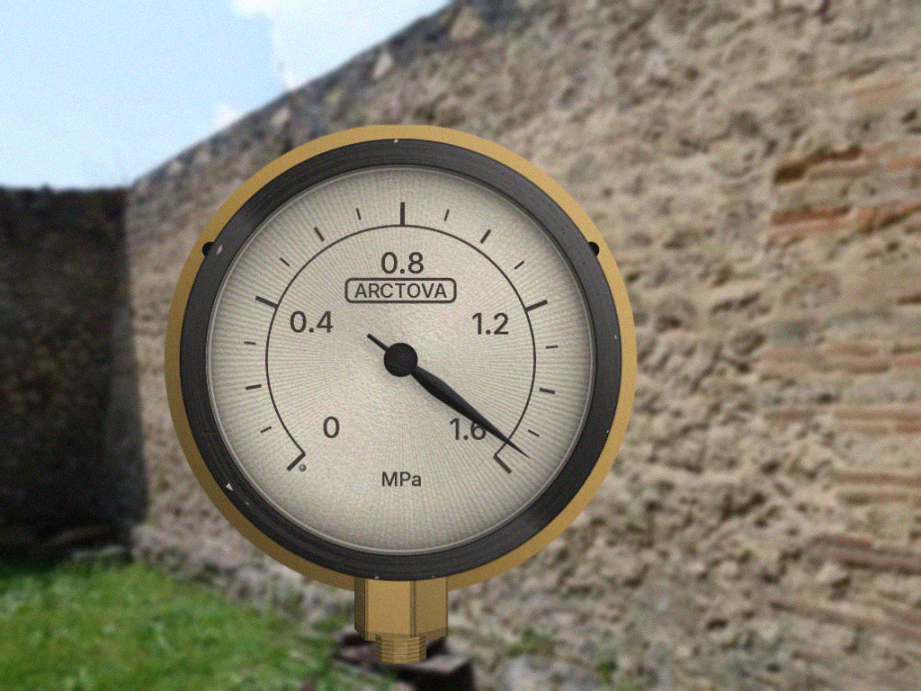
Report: 1.55; MPa
